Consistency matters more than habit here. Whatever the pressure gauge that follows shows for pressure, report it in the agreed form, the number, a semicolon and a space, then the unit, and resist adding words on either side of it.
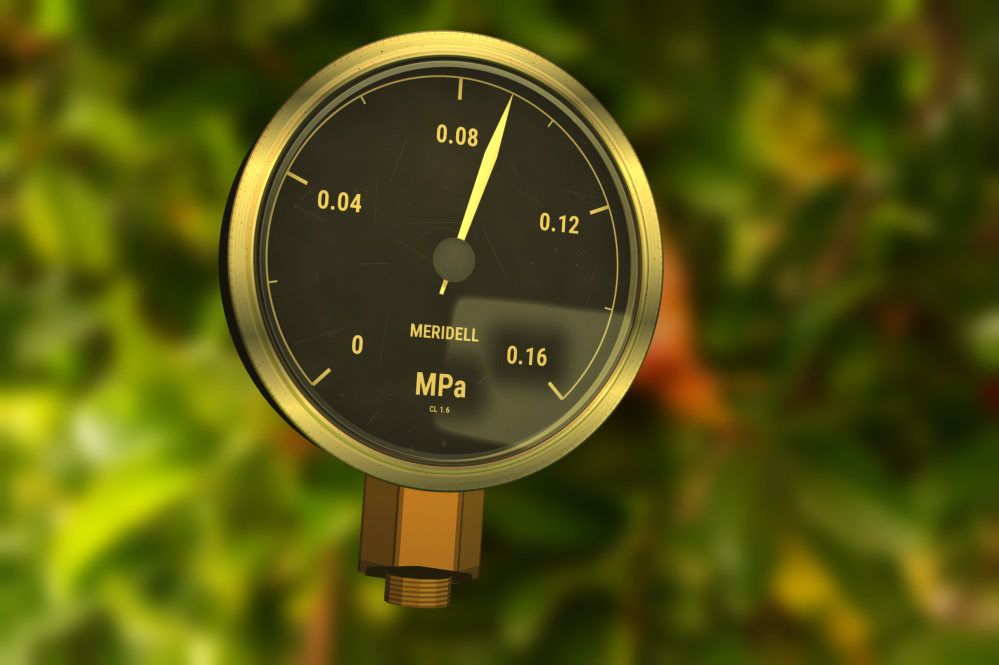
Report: 0.09; MPa
